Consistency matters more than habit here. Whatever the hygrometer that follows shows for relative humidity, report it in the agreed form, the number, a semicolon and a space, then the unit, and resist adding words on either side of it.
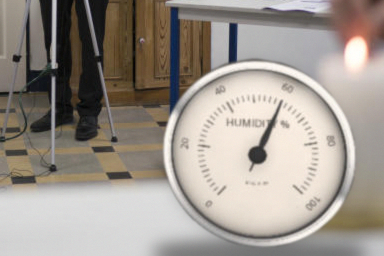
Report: 60; %
